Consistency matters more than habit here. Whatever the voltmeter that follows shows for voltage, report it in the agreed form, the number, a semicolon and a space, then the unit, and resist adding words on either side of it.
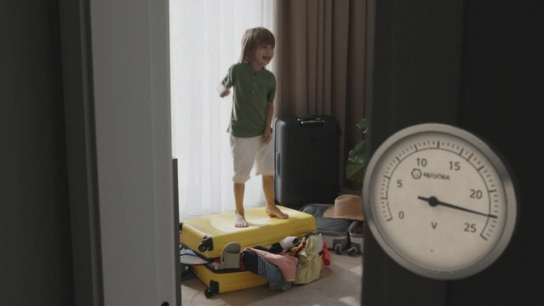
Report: 22.5; V
